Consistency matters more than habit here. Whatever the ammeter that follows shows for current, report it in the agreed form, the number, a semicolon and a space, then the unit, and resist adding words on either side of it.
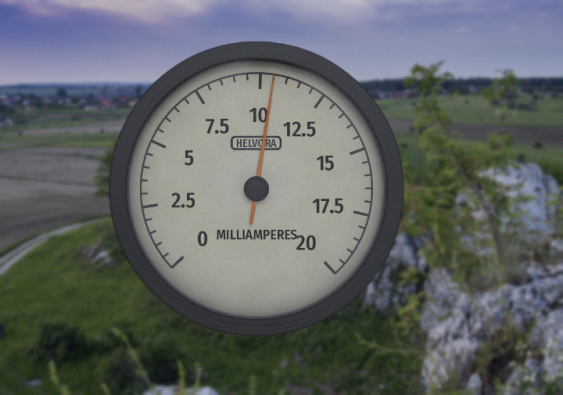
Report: 10.5; mA
